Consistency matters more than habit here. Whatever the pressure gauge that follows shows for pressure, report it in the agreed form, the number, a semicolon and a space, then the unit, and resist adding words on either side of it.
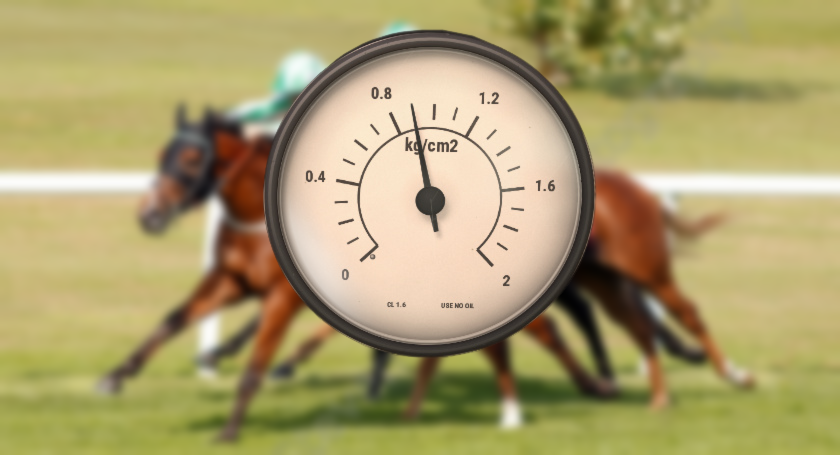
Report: 0.9; kg/cm²
